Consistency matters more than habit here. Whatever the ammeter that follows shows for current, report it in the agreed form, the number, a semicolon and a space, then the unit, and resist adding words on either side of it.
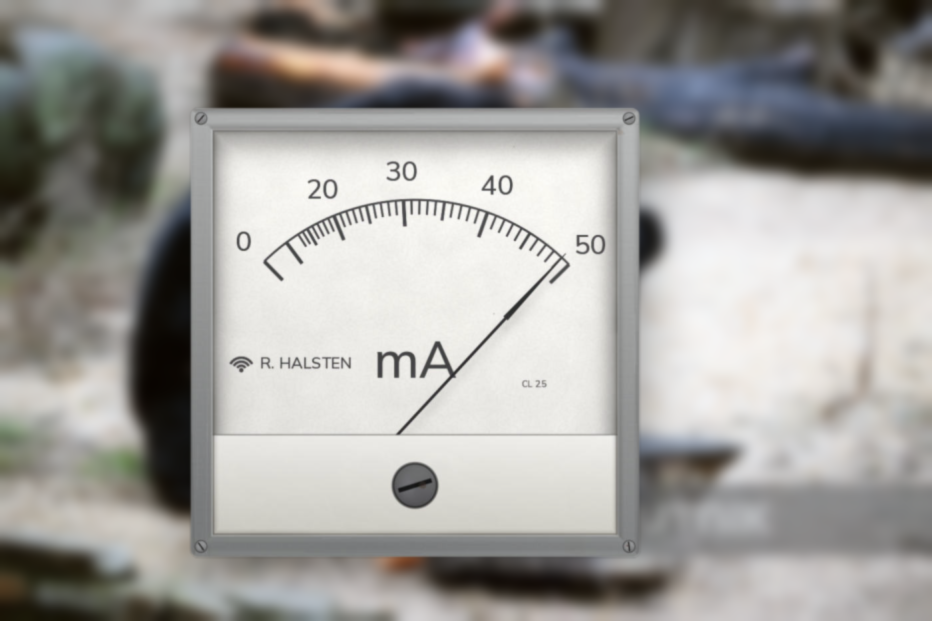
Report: 49; mA
